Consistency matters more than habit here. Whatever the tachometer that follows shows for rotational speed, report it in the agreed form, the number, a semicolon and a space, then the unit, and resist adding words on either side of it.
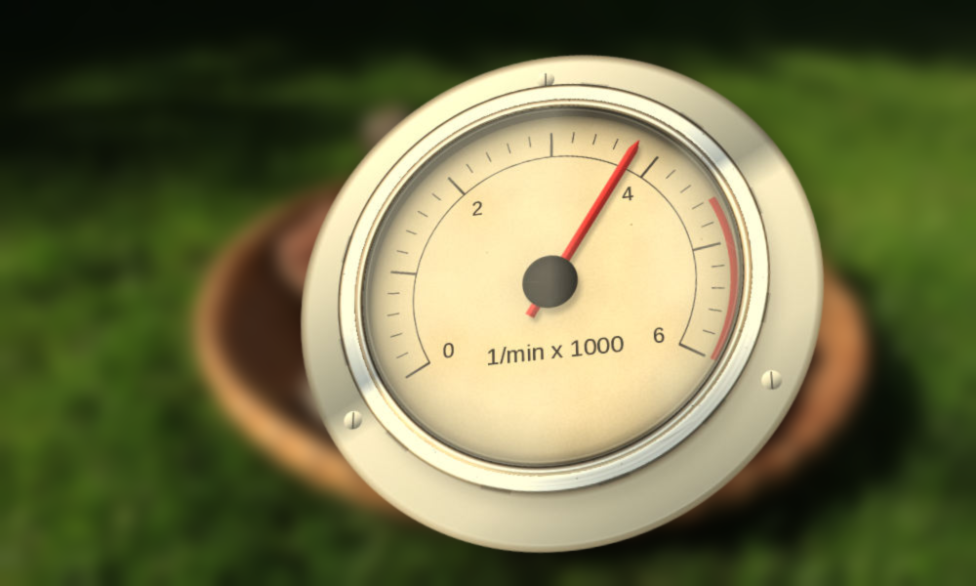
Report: 3800; rpm
